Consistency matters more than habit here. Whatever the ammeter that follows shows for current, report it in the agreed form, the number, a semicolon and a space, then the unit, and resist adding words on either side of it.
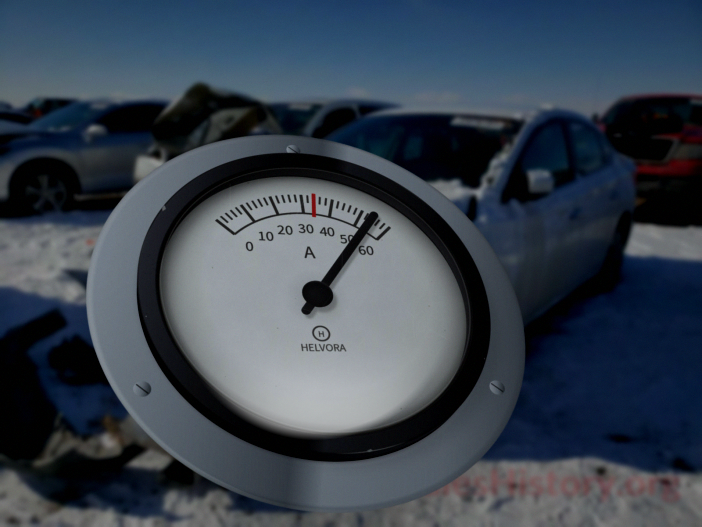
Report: 54; A
